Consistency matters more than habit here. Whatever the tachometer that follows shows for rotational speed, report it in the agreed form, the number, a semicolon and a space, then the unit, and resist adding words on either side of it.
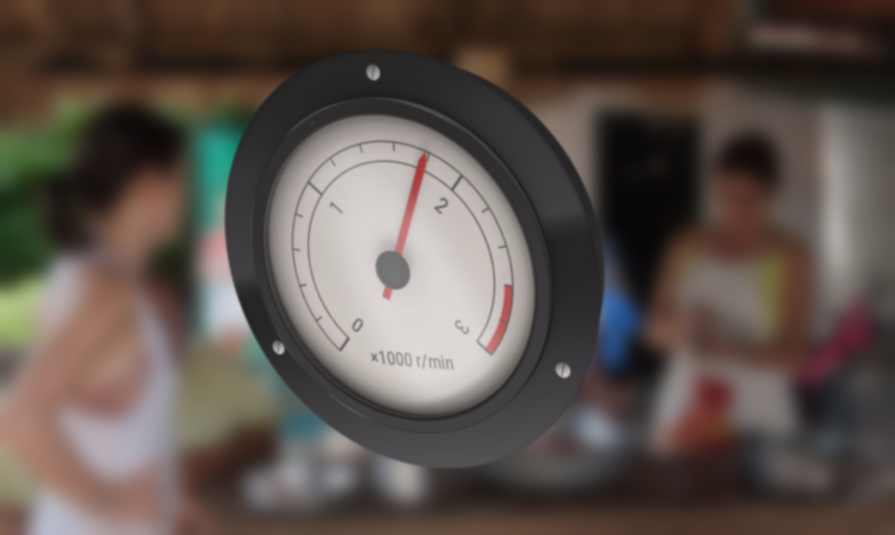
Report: 1800; rpm
